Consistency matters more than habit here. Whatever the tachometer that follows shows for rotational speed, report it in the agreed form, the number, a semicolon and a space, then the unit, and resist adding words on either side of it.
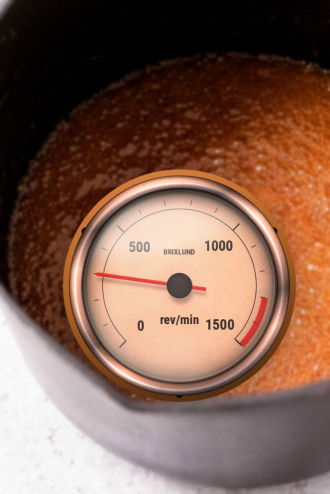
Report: 300; rpm
